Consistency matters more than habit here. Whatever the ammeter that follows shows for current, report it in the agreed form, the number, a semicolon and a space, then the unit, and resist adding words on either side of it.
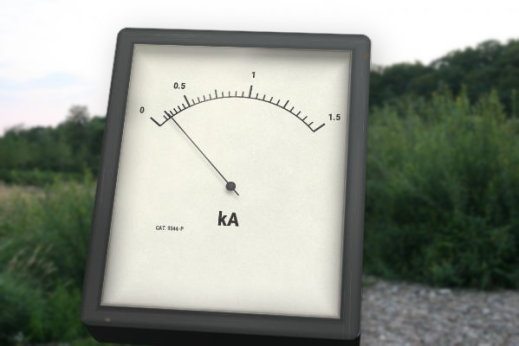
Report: 0.25; kA
